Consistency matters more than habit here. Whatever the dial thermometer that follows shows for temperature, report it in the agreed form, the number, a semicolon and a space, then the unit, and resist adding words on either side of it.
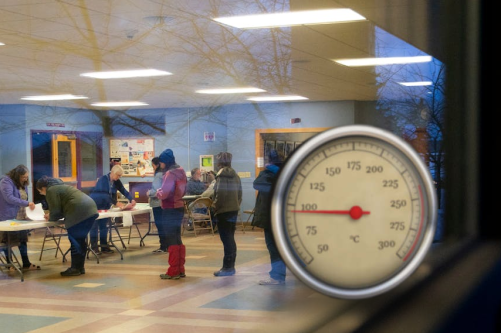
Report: 95; °C
